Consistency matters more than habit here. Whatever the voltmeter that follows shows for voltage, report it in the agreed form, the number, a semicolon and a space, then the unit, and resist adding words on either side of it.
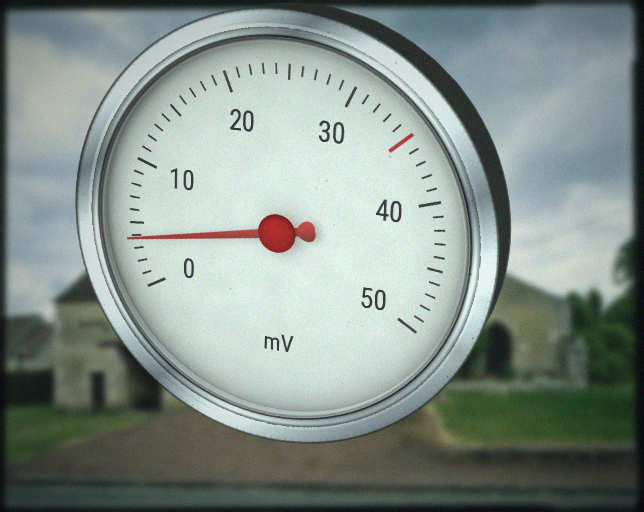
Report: 4; mV
